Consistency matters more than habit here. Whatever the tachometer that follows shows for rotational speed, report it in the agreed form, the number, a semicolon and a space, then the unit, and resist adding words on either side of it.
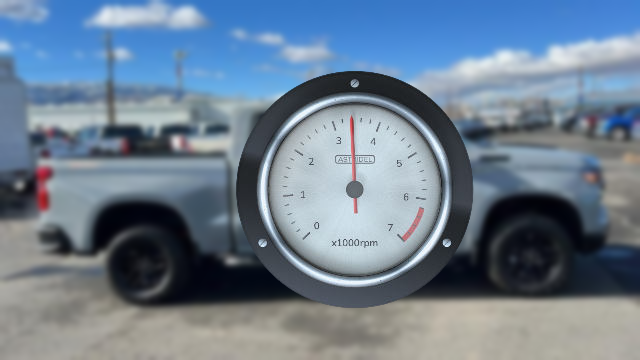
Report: 3400; rpm
